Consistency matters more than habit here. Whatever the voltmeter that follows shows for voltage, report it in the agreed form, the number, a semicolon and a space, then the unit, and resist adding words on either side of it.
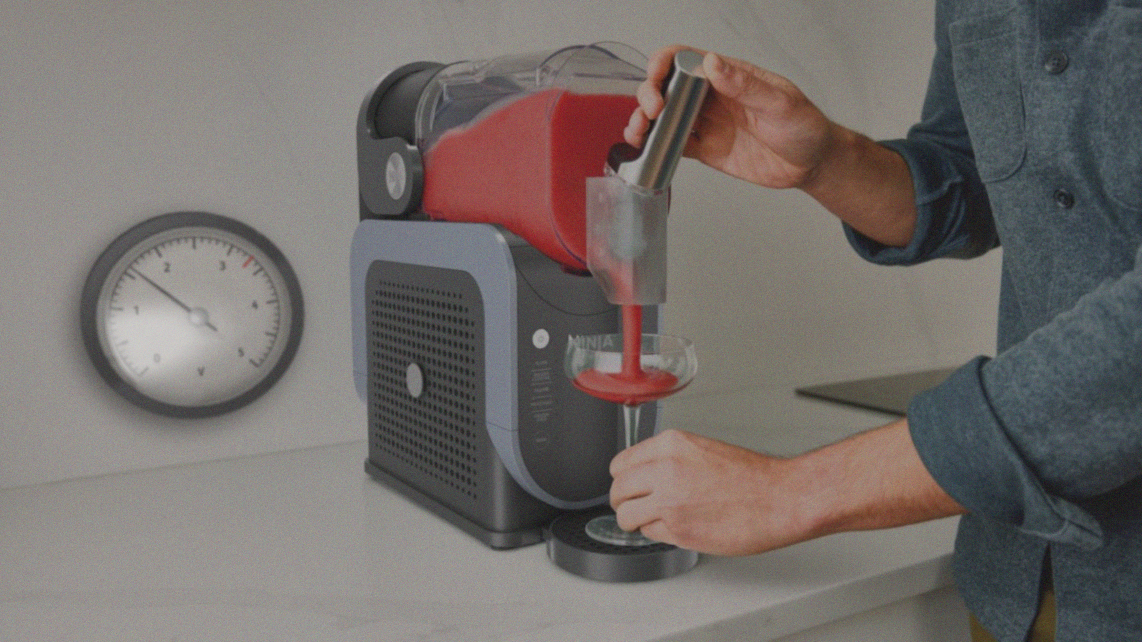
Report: 1.6; V
